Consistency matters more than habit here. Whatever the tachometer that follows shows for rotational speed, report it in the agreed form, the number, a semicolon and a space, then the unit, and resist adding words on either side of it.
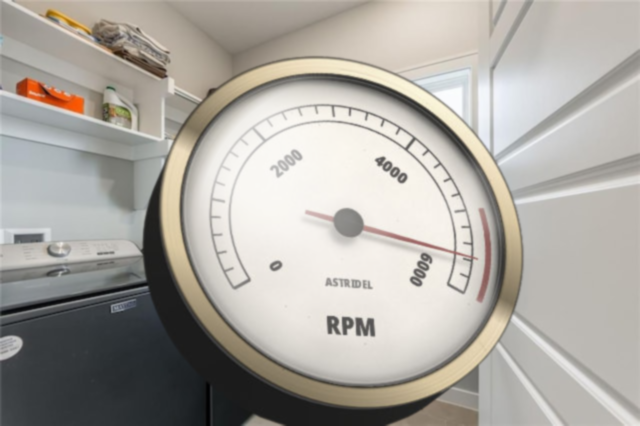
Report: 5600; rpm
